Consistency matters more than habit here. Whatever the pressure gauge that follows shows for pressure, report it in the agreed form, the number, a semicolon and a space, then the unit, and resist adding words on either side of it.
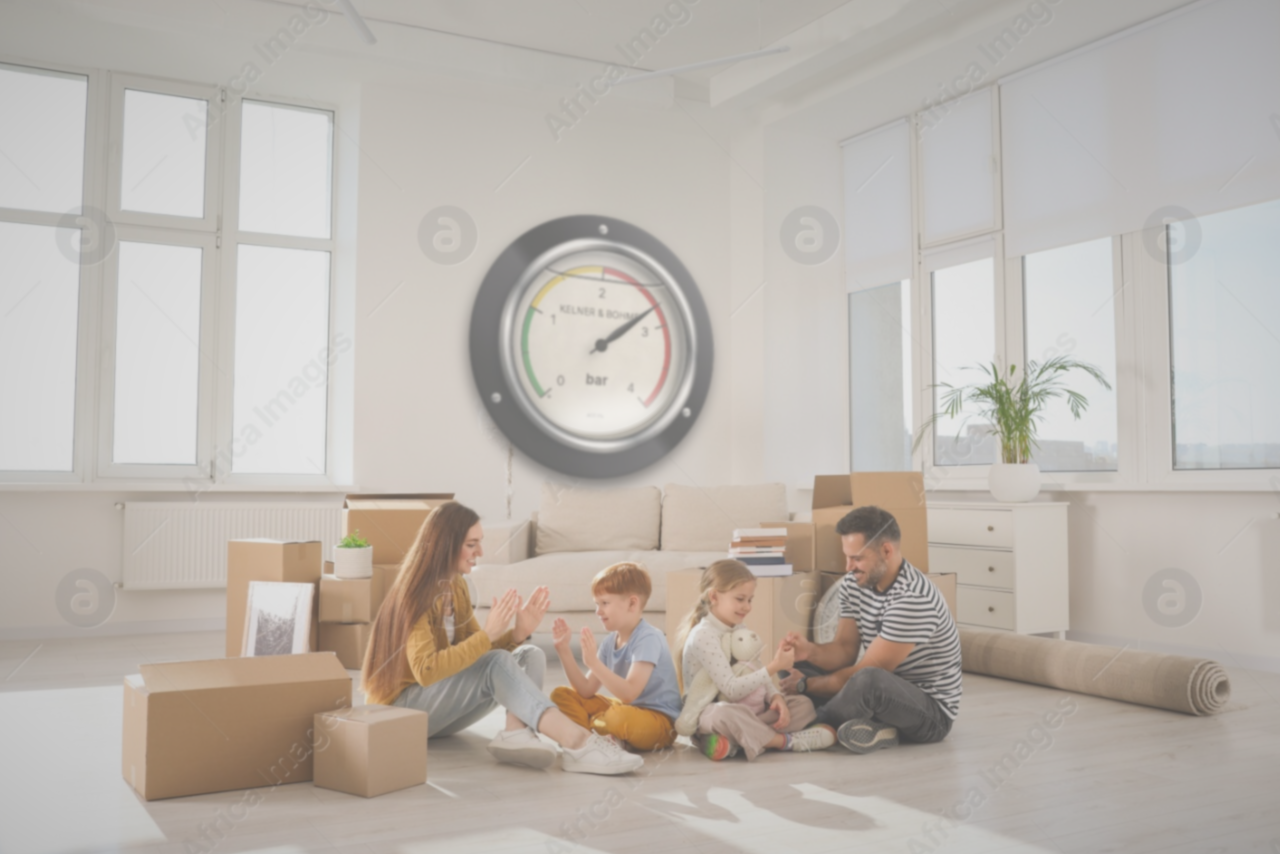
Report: 2.75; bar
